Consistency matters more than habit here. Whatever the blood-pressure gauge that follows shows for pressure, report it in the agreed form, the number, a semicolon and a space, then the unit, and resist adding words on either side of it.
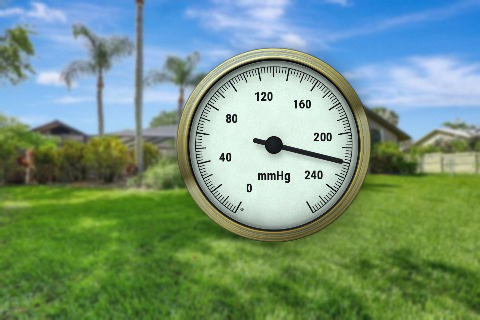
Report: 220; mmHg
